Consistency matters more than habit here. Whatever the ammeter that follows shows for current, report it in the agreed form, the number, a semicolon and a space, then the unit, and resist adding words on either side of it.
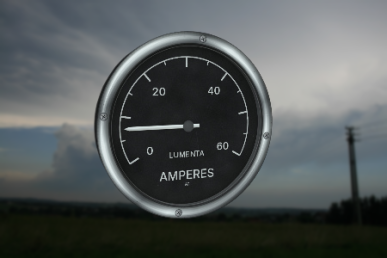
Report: 7.5; A
